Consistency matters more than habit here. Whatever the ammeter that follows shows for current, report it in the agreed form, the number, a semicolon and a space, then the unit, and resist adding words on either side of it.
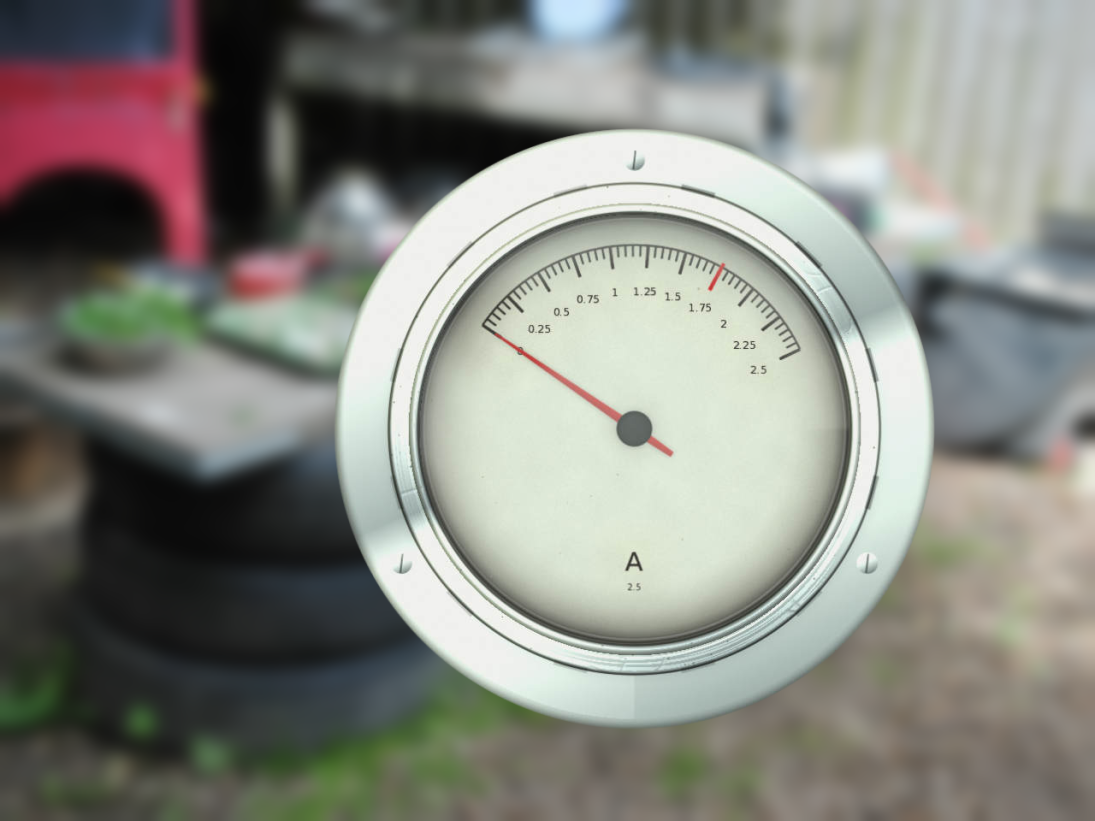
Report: 0; A
